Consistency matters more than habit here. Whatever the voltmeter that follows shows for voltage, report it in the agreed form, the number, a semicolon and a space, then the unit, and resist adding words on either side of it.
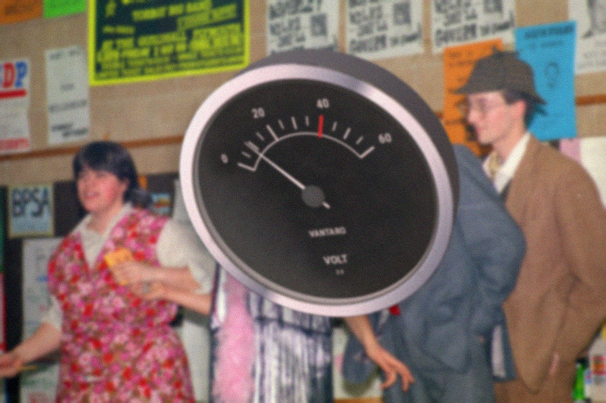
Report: 10; V
